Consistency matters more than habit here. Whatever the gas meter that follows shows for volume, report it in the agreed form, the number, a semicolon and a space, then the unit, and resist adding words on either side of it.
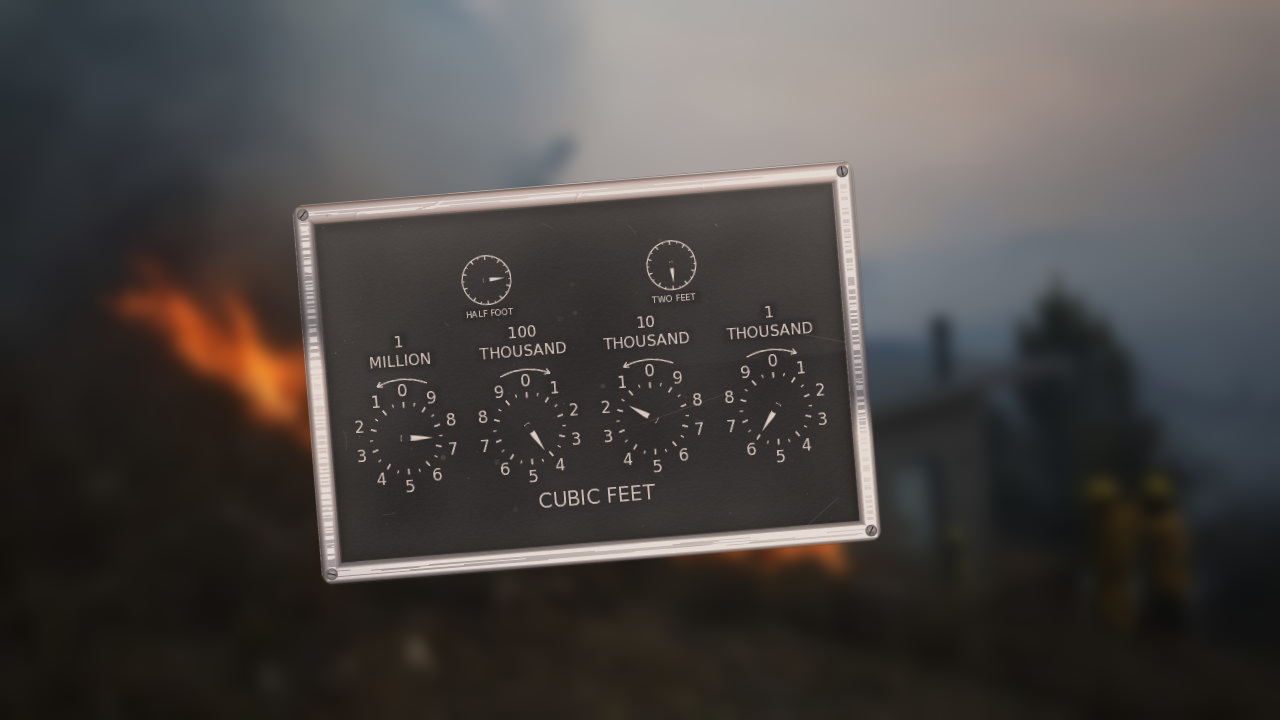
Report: 741600; ft³
